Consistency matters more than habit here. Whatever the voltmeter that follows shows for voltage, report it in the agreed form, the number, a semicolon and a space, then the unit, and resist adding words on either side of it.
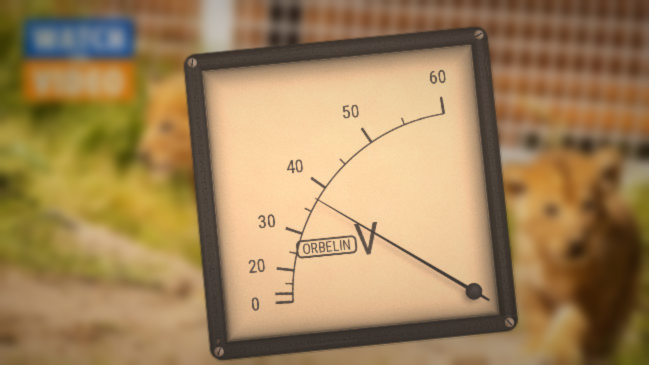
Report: 37.5; V
